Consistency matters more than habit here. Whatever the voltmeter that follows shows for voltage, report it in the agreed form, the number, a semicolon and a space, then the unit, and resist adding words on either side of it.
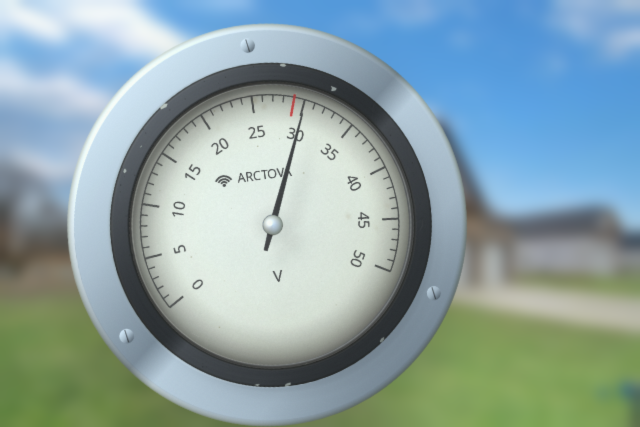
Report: 30; V
